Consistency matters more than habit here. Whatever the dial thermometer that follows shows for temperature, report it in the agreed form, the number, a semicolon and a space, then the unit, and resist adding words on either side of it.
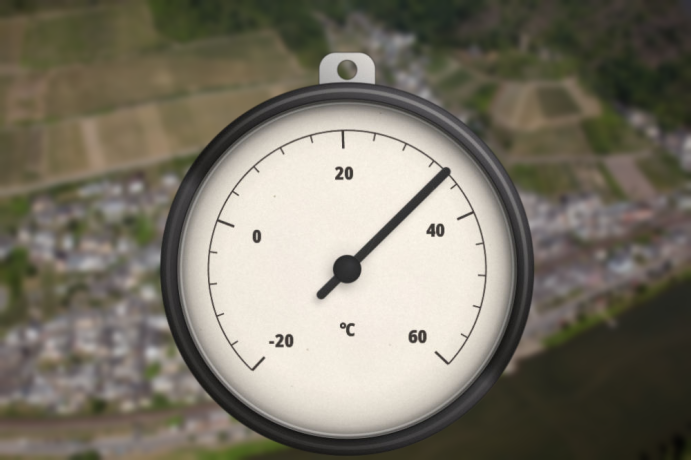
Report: 34; °C
